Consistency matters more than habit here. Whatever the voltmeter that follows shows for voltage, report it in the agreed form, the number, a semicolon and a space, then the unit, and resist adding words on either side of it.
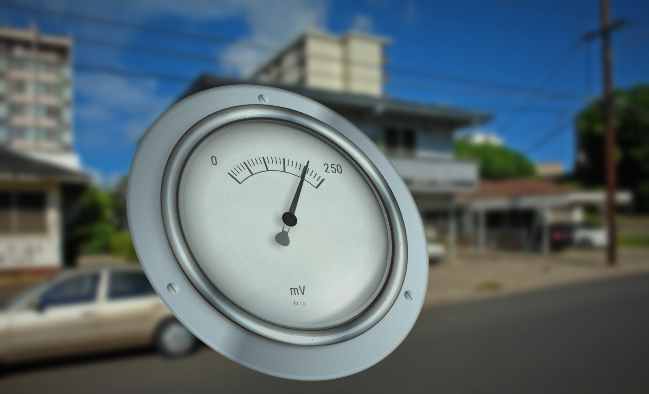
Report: 200; mV
